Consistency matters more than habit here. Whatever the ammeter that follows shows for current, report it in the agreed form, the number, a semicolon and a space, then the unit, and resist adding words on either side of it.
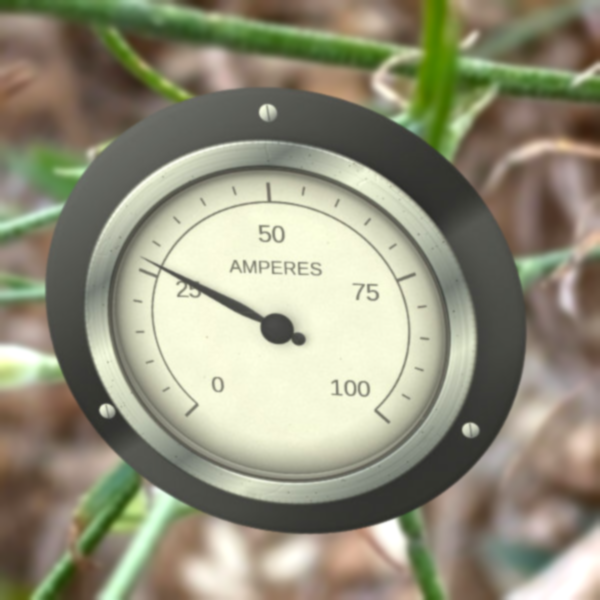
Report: 27.5; A
